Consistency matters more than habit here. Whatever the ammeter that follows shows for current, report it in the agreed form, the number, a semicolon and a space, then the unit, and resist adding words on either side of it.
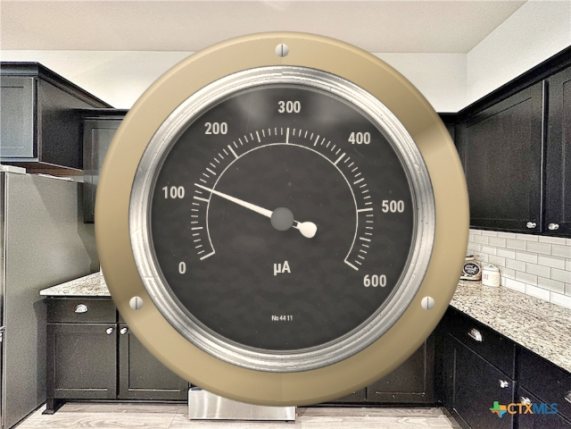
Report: 120; µA
